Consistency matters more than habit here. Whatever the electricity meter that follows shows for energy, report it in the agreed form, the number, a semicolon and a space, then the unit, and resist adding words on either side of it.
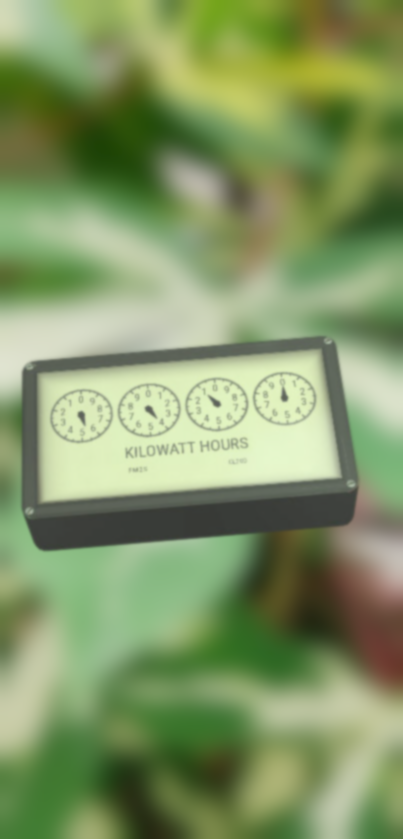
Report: 5410; kWh
